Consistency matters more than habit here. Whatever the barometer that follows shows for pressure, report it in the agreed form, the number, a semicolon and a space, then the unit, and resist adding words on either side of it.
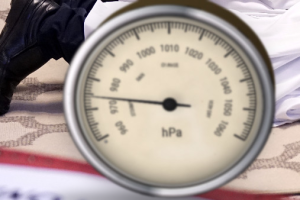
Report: 975; hPa
